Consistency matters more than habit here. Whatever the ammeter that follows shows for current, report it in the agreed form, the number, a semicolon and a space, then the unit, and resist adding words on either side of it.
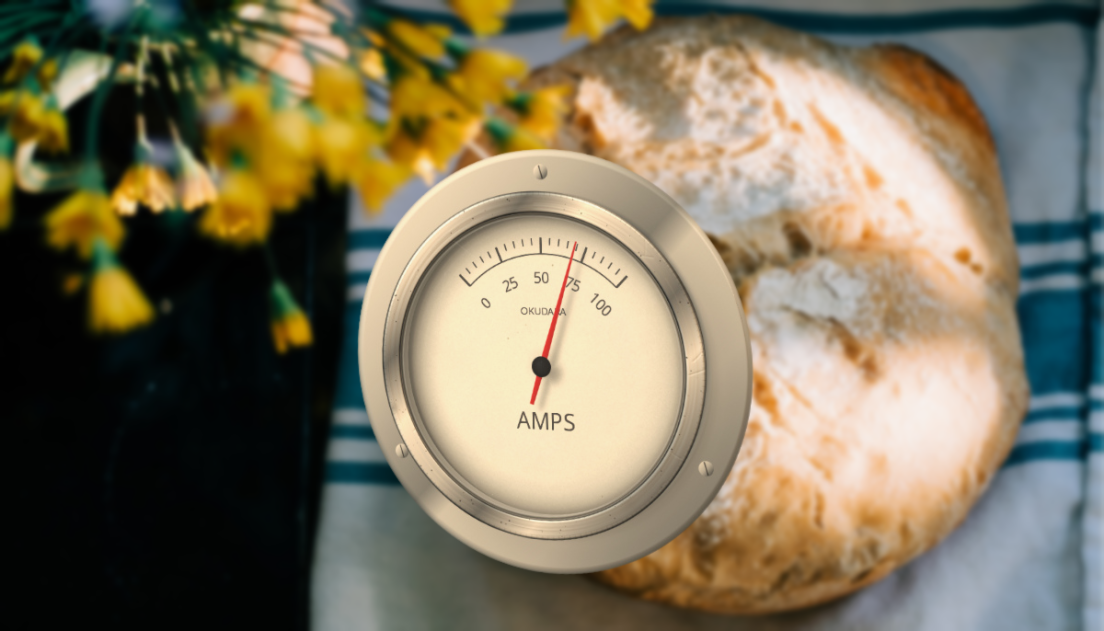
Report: 70; A
